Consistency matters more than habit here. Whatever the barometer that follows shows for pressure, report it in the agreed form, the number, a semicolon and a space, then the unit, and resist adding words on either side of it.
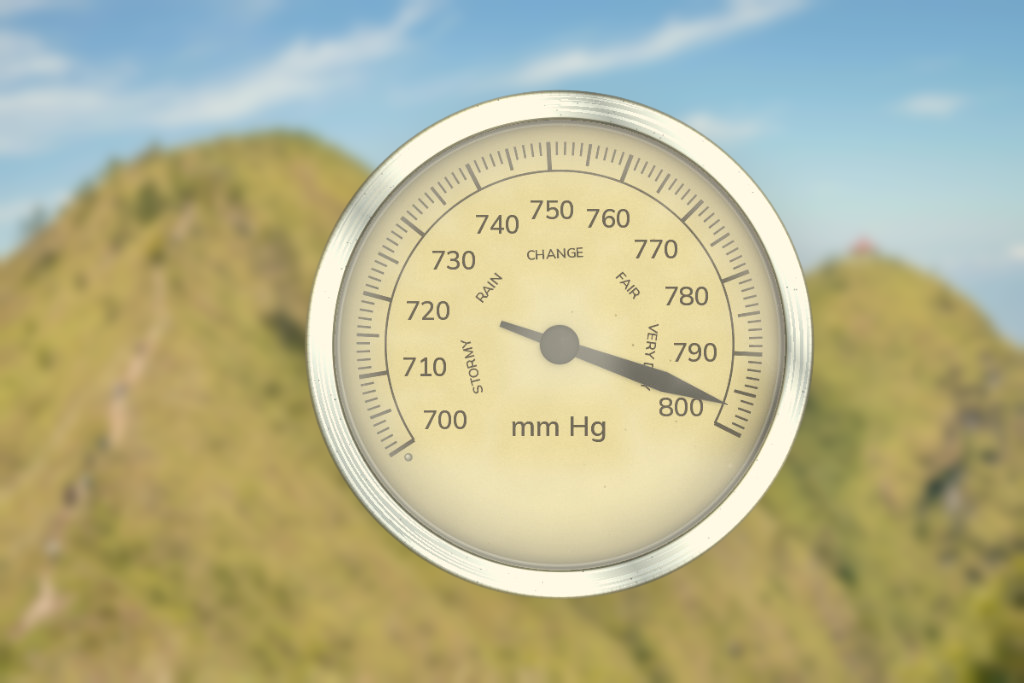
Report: 797; mmHg
